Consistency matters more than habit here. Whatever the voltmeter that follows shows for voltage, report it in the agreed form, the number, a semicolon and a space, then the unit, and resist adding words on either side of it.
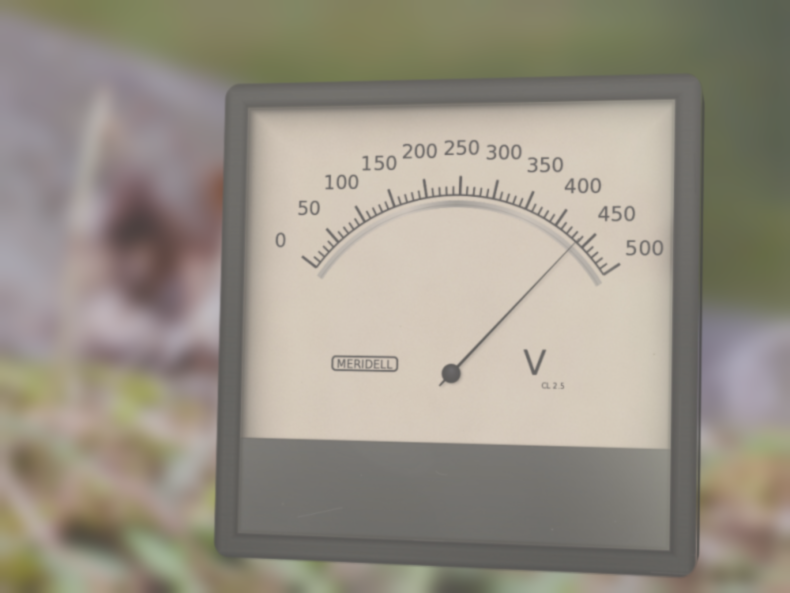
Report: 440; V
